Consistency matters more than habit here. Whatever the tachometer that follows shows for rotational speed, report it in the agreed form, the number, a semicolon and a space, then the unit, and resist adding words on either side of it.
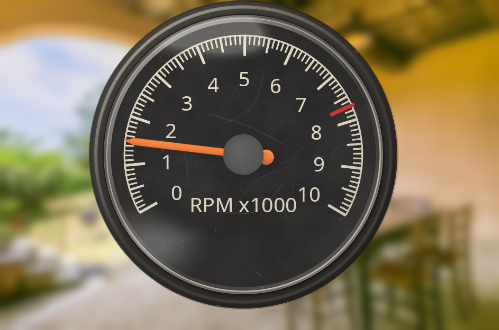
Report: 1500; rpm
